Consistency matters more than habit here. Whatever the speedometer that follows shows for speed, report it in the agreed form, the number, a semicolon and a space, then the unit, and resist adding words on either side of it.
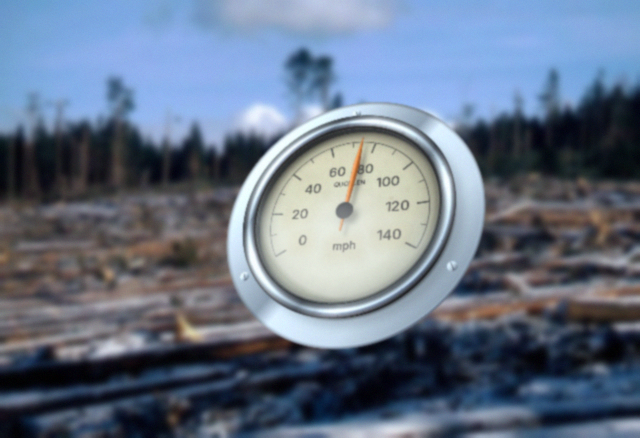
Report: 75; mph
